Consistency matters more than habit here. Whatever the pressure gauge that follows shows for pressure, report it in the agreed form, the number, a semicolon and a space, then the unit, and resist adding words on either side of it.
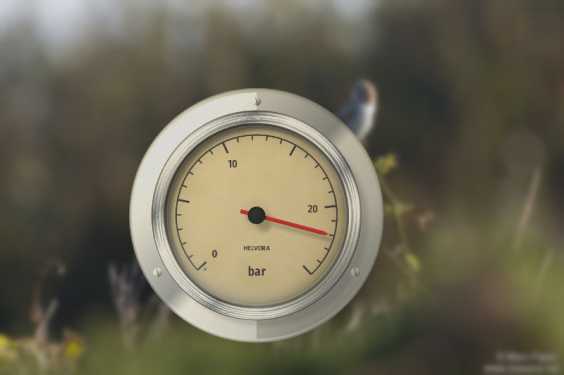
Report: 22; bar
